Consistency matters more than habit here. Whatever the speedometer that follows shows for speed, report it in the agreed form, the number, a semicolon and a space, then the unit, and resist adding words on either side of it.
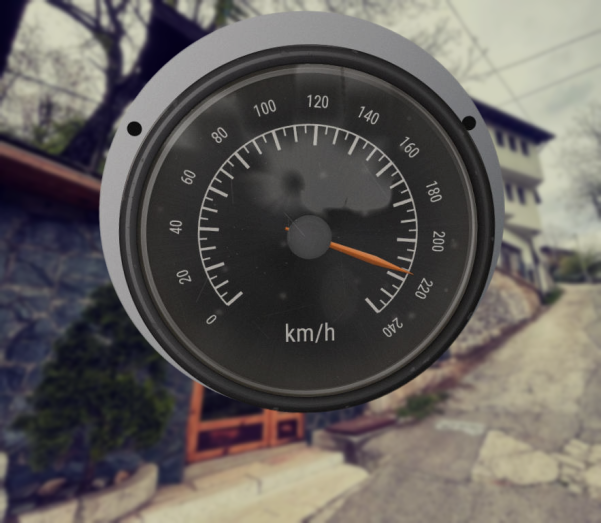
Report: 215; km/h
